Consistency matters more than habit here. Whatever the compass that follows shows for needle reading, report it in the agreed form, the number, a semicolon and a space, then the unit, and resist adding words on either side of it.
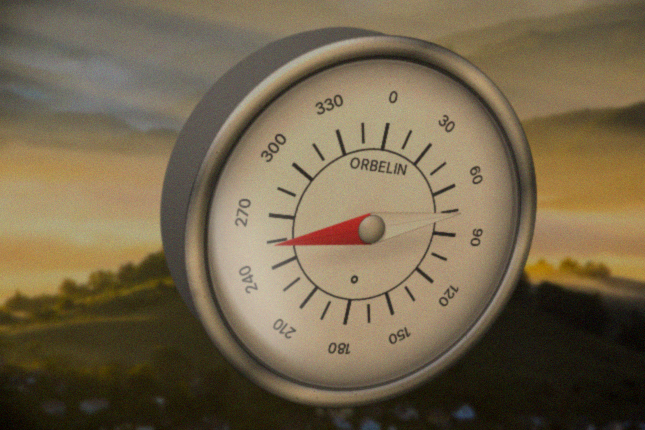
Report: 255; °
